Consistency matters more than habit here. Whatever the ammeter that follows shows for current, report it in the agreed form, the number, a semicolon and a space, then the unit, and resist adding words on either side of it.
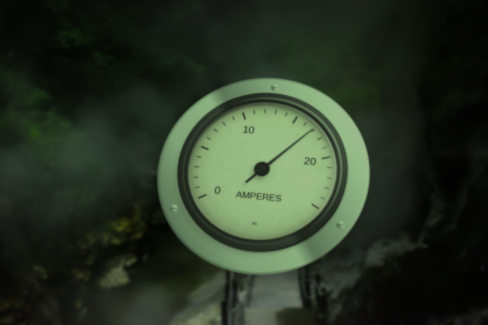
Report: 17; A
